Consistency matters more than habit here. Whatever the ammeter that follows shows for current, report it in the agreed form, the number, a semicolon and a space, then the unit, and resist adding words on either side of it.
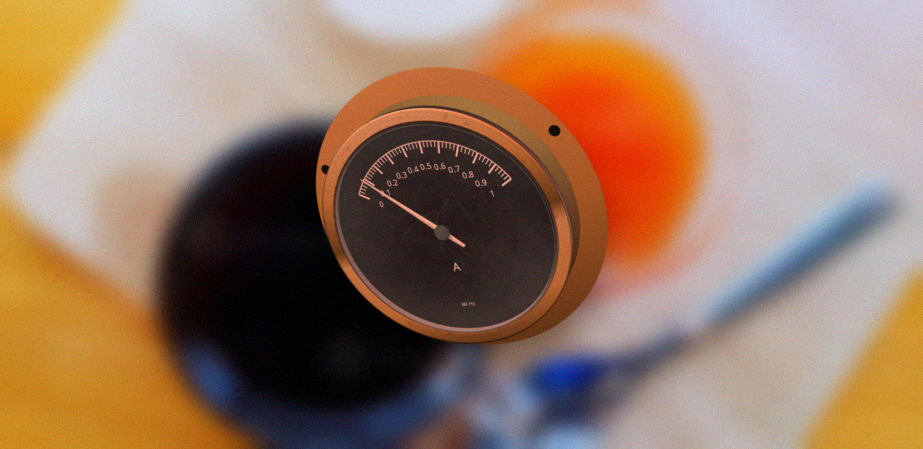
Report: 0.1; A
